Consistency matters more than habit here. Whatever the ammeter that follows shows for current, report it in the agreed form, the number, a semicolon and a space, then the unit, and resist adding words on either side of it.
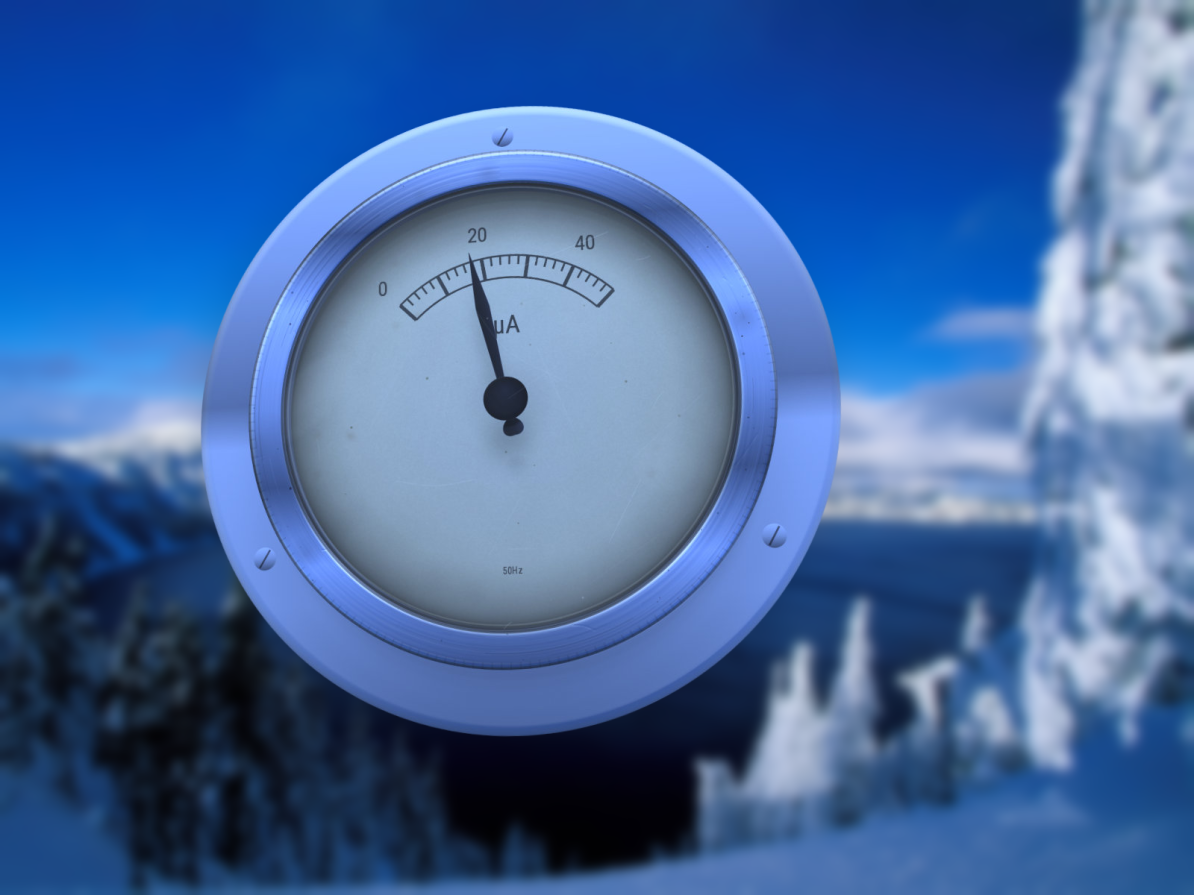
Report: 18; µA
